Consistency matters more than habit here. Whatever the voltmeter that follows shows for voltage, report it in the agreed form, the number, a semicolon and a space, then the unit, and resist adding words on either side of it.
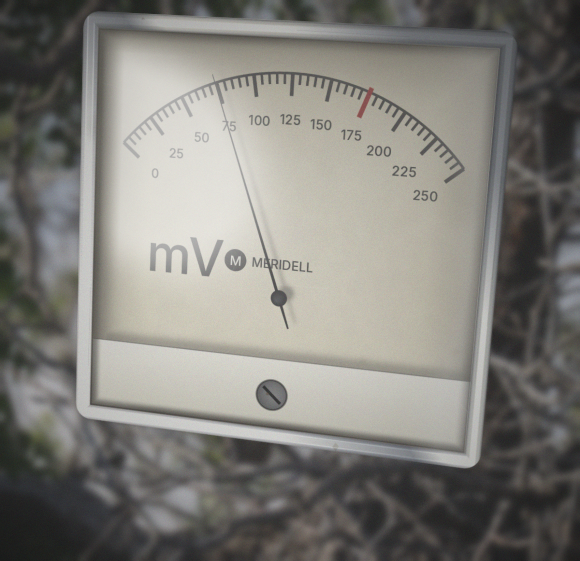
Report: 75; mV
